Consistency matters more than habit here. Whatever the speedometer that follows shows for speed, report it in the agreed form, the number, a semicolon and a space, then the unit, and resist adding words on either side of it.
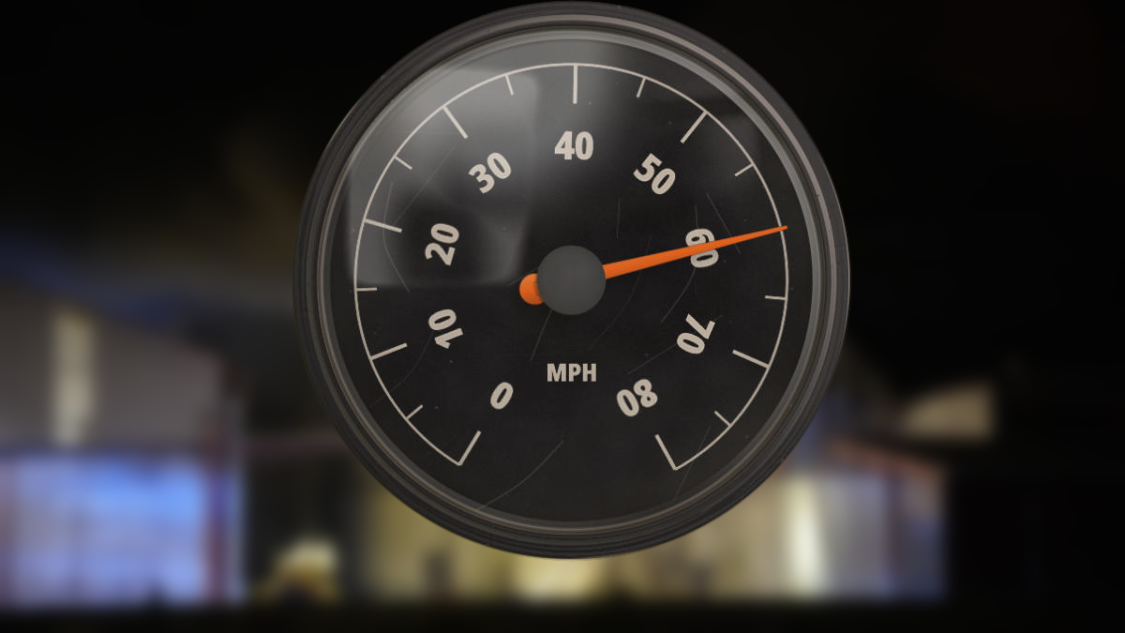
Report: 60; mph
